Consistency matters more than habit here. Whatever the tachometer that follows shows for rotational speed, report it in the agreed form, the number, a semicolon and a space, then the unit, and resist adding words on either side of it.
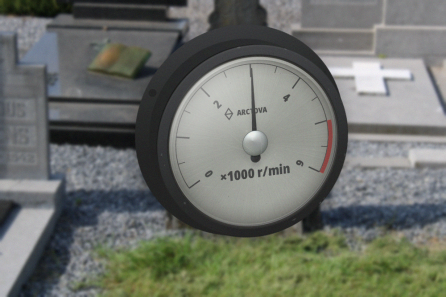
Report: 3000; rpm
